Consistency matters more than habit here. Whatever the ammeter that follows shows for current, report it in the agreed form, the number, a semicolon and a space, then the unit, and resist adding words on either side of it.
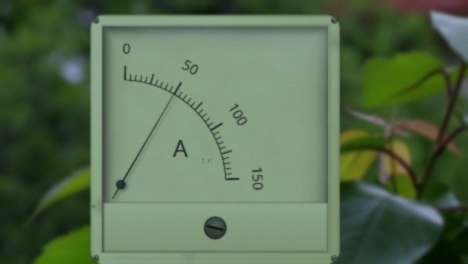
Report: 50; A
